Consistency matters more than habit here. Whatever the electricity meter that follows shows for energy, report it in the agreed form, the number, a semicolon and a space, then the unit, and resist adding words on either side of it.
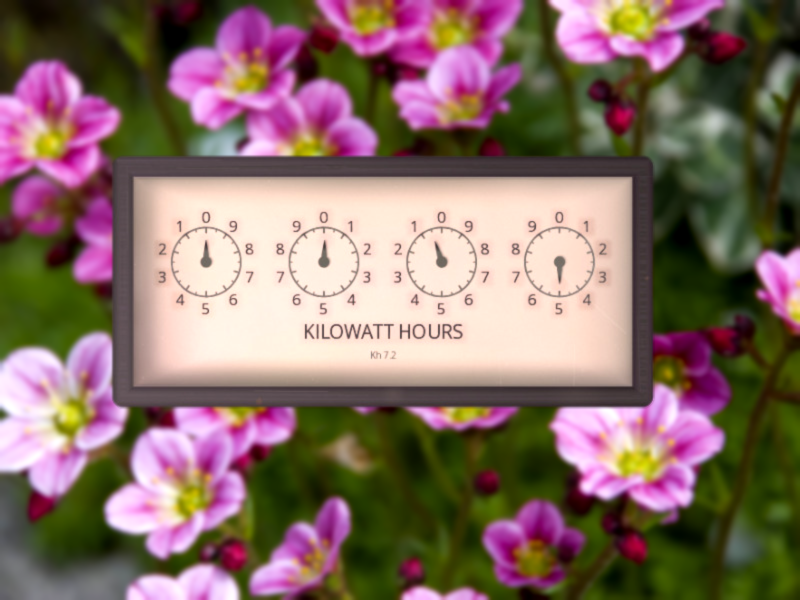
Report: 5; kWh
